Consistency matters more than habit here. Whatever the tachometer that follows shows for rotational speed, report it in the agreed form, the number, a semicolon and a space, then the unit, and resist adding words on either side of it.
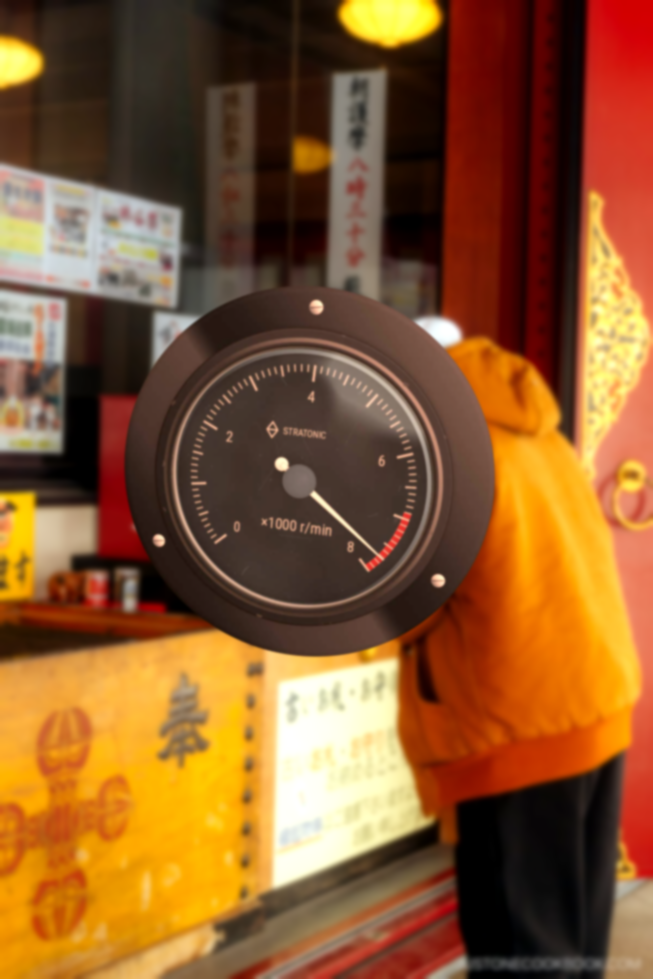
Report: 7700; rpm
